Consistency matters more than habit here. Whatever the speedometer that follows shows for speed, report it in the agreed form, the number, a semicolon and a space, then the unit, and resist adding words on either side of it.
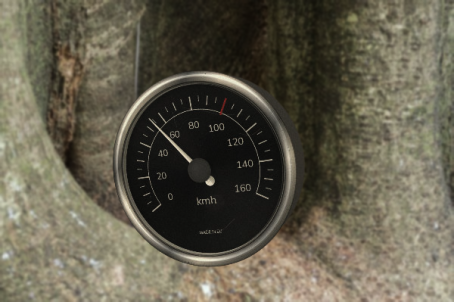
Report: 55; km/h
